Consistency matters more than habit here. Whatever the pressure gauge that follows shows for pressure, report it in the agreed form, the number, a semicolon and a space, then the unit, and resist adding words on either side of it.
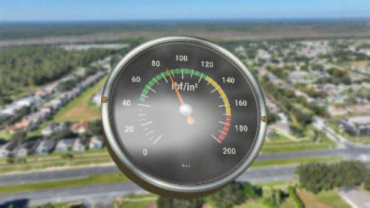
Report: 85; psi
